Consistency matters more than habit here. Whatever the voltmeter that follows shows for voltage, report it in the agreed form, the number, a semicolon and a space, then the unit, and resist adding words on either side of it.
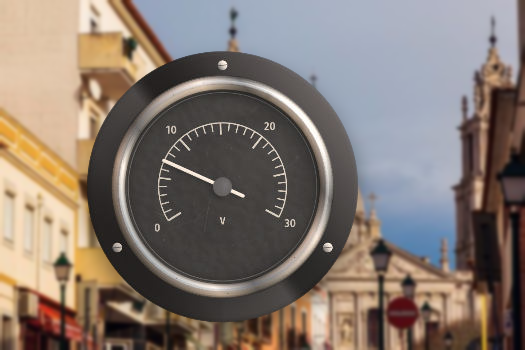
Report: 7; V
